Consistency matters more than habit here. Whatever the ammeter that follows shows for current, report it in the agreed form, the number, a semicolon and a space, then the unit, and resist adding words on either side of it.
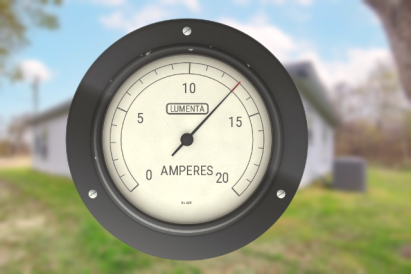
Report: 13; A
